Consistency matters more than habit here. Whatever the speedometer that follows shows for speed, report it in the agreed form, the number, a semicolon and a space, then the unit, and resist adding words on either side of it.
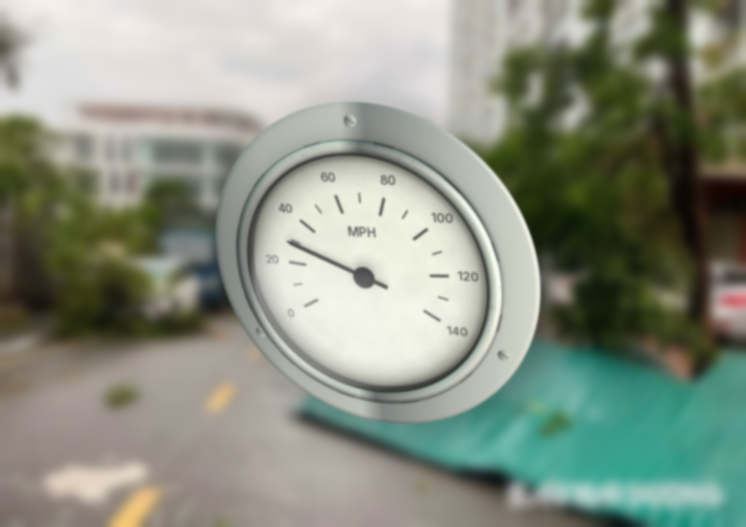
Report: 30; mph
